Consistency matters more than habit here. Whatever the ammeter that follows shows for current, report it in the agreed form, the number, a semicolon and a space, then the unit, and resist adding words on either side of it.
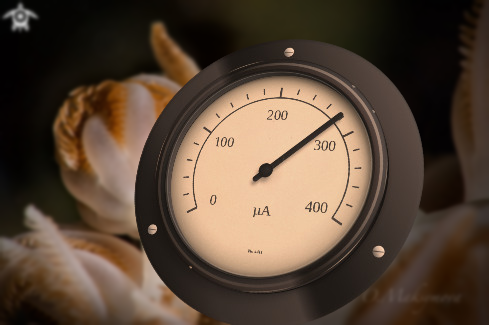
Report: 280; µA
